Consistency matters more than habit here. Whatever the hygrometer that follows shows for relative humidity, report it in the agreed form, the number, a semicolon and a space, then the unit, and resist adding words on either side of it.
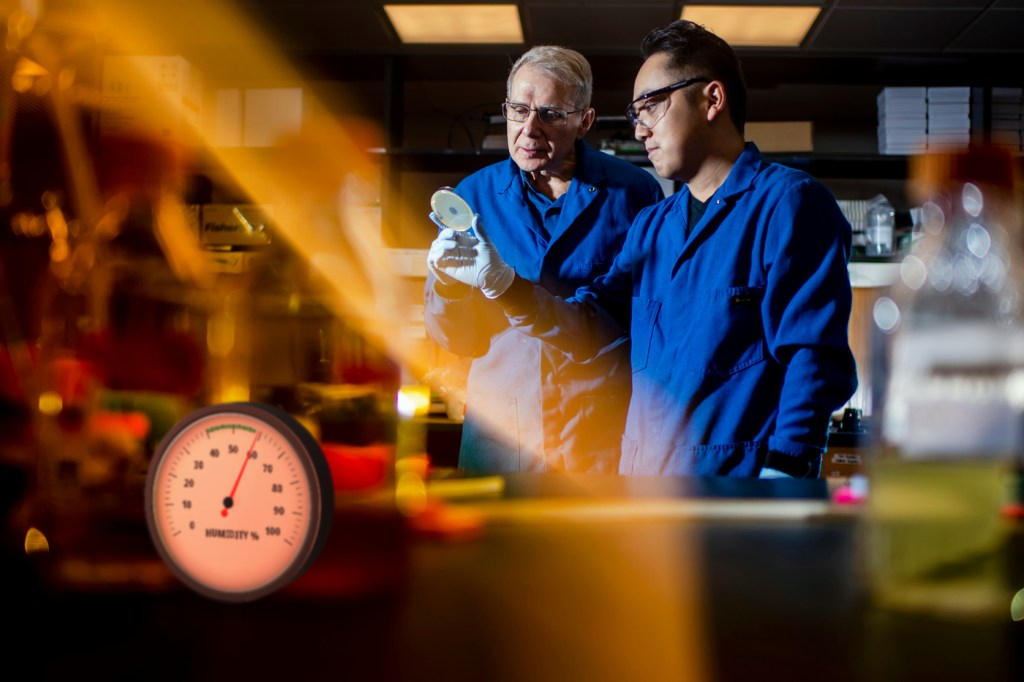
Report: 60; %
